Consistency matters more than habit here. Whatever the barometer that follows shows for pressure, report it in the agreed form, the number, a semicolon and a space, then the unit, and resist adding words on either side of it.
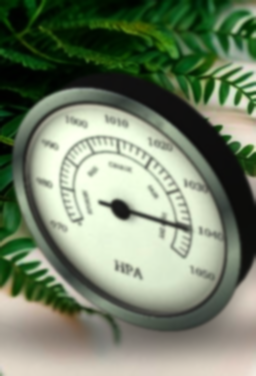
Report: 1040; hPa
